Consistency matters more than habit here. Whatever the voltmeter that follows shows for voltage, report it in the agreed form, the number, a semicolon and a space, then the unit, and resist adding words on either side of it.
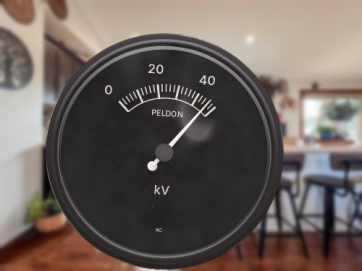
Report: 46; kV
